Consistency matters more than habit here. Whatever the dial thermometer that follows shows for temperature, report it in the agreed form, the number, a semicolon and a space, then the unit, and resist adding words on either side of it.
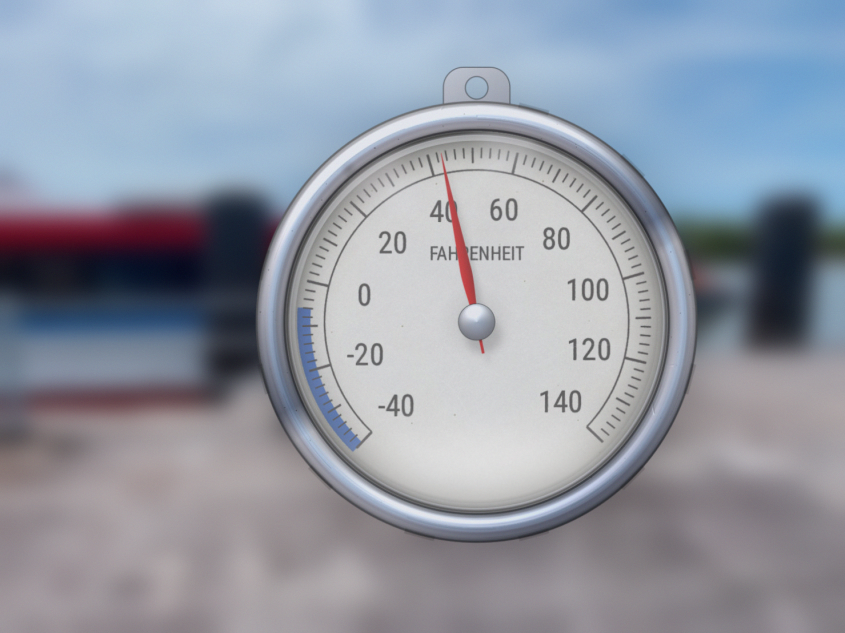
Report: 43; °F
